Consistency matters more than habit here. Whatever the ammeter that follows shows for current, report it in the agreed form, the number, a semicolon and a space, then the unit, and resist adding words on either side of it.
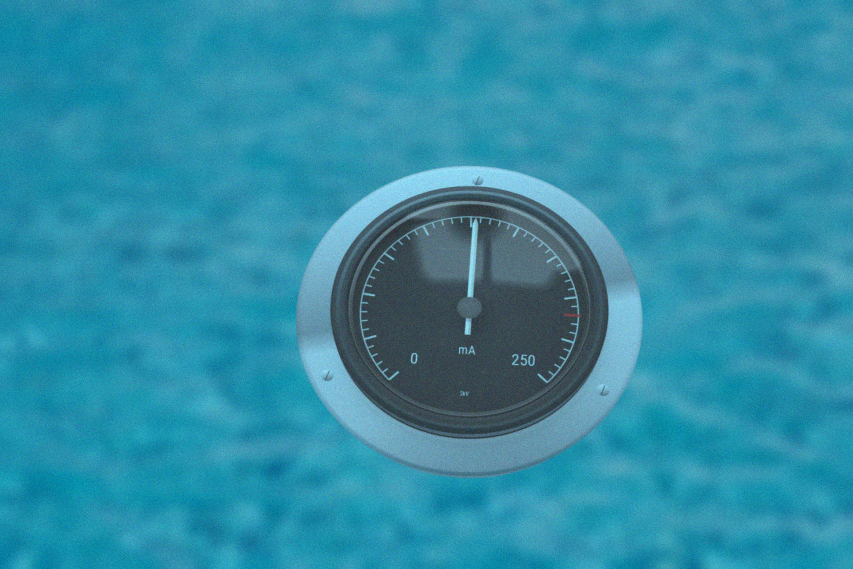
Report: 127.5; mA
